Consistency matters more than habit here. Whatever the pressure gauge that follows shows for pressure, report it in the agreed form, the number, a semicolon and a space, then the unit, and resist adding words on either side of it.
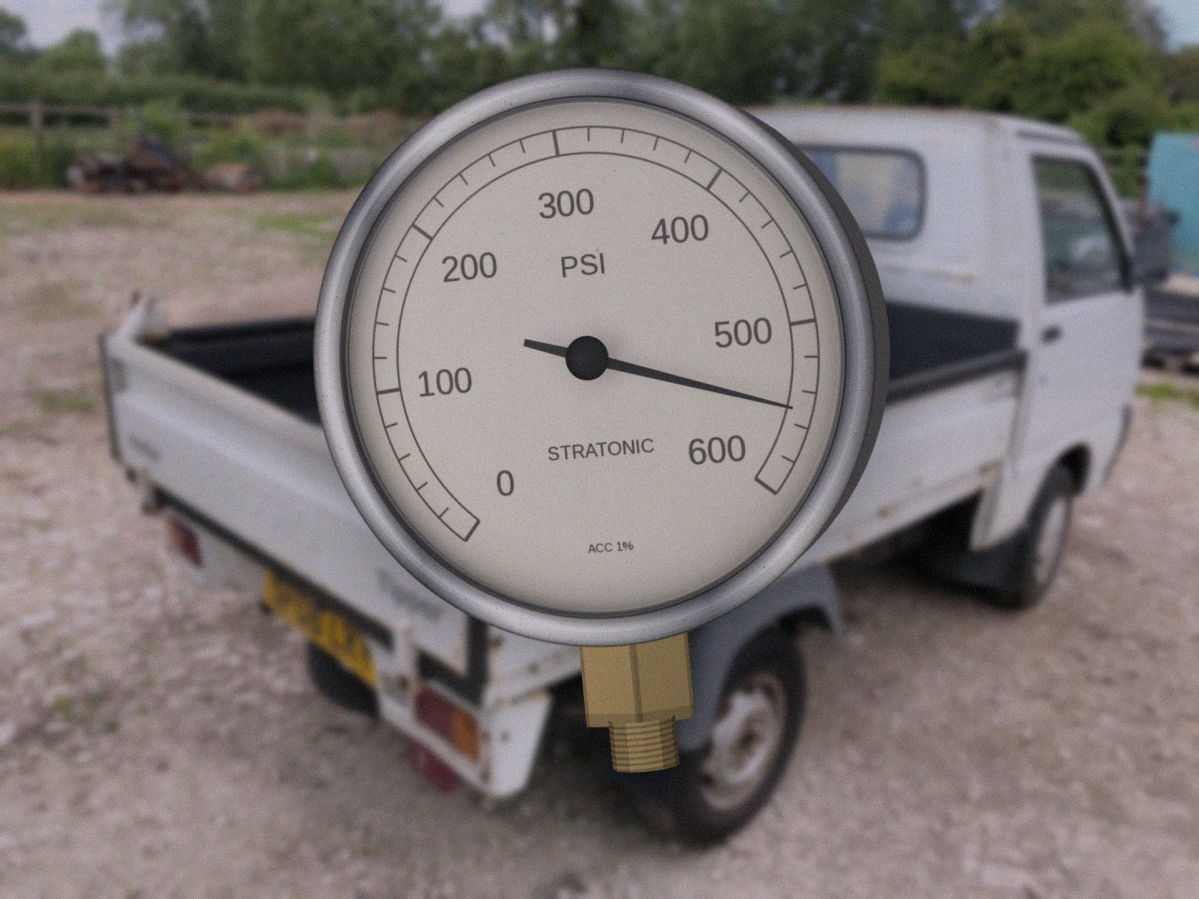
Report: 550; psi
